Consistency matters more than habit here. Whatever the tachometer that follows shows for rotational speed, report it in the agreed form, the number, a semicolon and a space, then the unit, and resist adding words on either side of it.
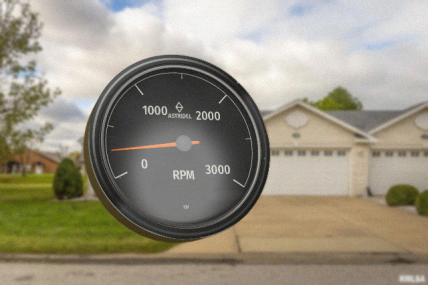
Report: 250; rpm
